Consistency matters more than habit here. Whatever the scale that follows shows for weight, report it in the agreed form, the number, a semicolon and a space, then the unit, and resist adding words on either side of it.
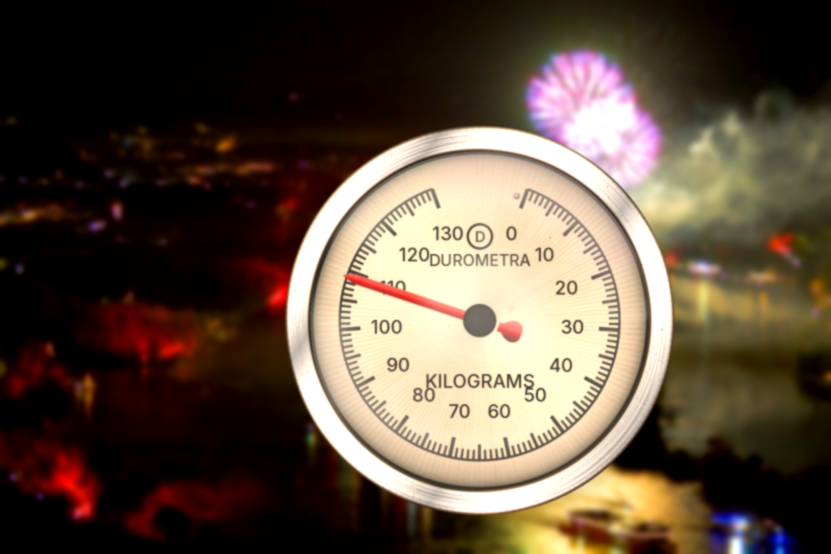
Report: 109; kg
